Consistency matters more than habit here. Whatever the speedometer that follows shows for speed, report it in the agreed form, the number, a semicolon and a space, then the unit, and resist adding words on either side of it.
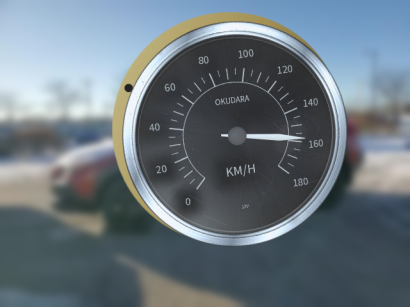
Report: 157.5; km/h
